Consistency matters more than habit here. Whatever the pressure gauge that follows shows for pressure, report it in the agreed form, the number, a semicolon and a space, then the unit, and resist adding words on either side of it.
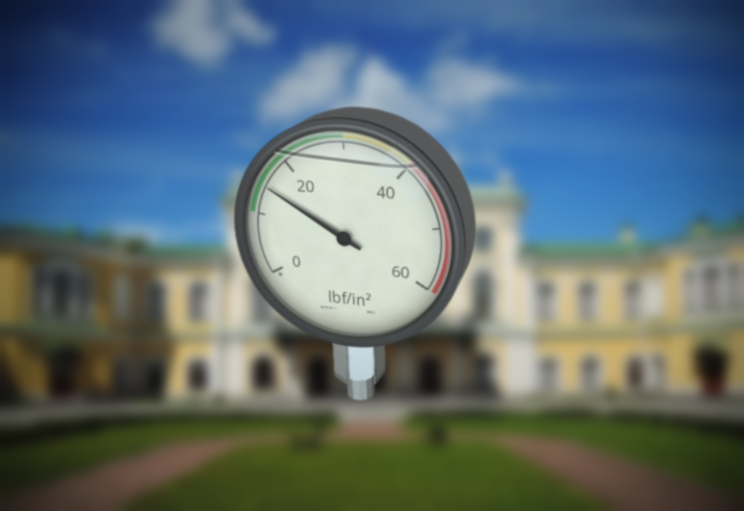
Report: 15; psi
